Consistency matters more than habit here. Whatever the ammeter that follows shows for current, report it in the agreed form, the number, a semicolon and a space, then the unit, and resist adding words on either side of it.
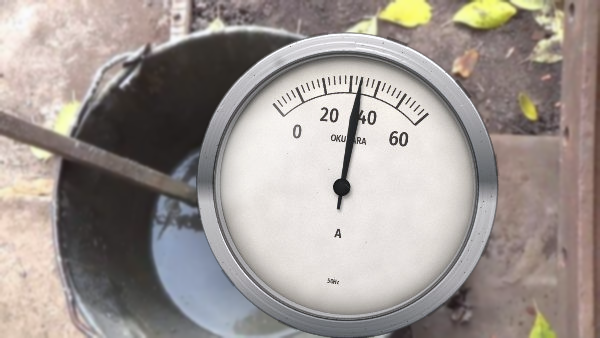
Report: 34; A
